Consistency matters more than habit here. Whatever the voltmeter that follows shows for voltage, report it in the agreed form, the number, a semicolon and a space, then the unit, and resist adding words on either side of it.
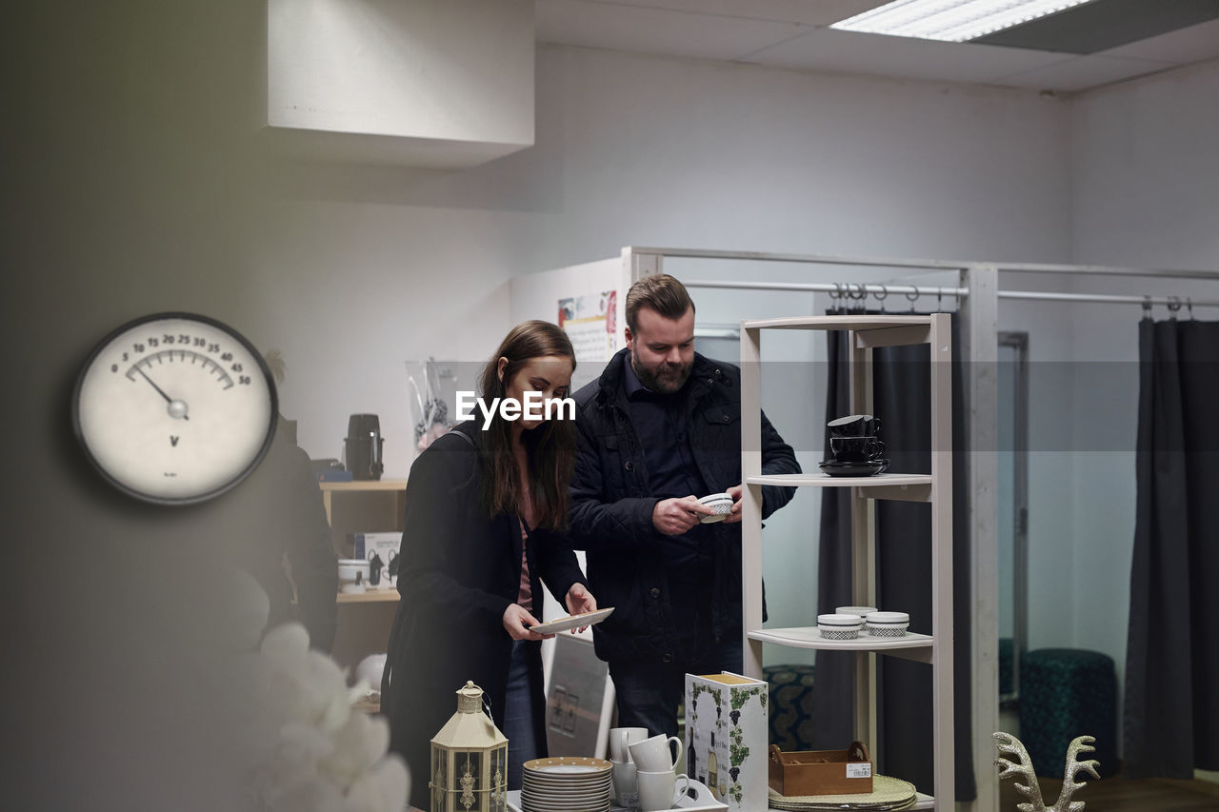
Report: 5; V
